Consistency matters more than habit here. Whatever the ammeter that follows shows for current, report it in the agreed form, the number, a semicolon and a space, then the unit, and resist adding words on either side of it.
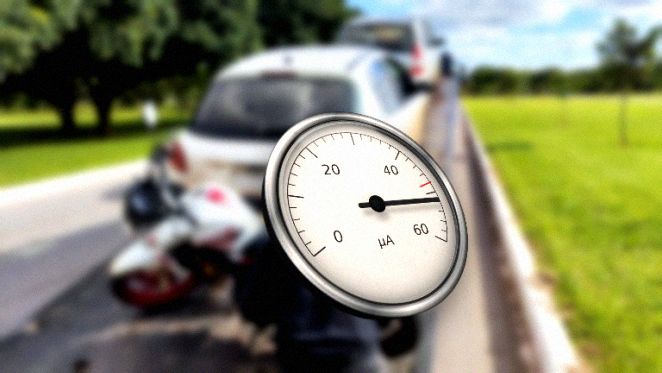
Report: 52; µA
